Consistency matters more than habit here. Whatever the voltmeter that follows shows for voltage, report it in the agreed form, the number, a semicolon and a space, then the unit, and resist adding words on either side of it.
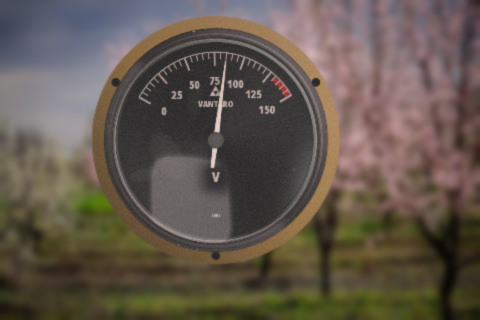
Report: 85; V
